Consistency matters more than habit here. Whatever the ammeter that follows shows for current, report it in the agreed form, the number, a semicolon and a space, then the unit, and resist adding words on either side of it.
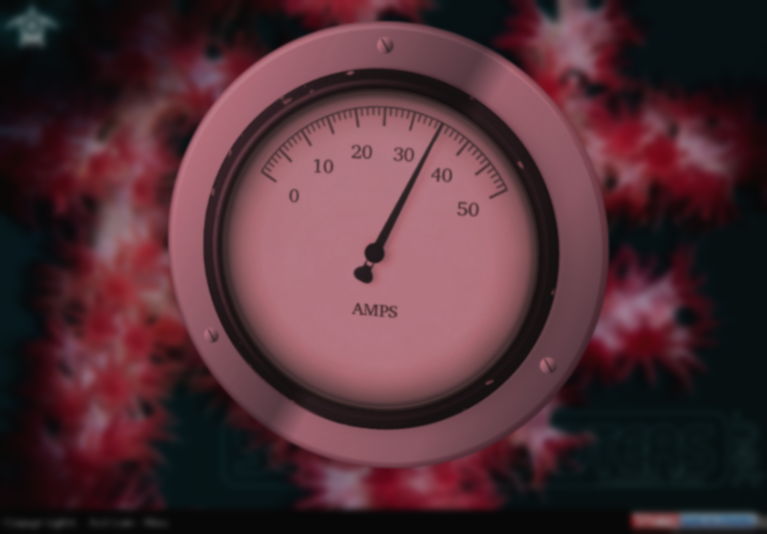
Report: 35; A
